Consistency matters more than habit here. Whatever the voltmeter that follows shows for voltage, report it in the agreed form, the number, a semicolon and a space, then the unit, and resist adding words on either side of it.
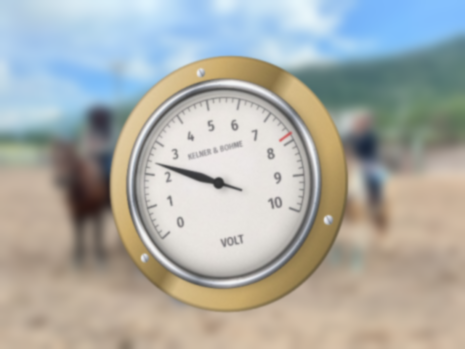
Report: 2.4; V
